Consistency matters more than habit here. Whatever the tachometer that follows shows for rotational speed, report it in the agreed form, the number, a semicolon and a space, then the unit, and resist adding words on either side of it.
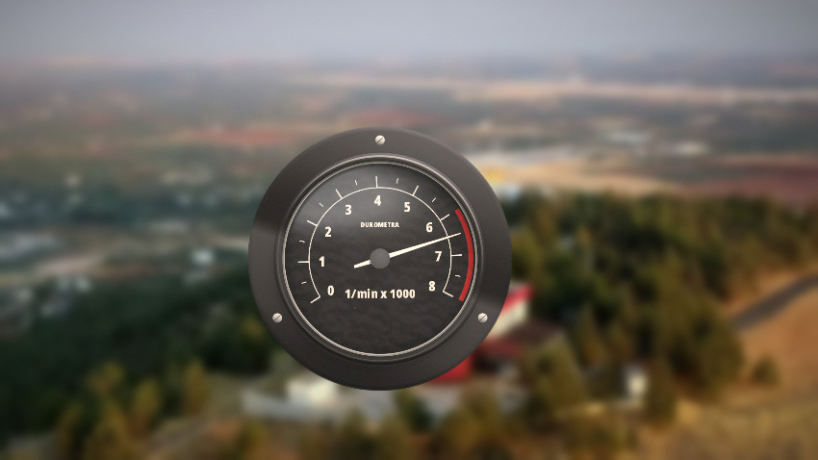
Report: 6500; rpm
